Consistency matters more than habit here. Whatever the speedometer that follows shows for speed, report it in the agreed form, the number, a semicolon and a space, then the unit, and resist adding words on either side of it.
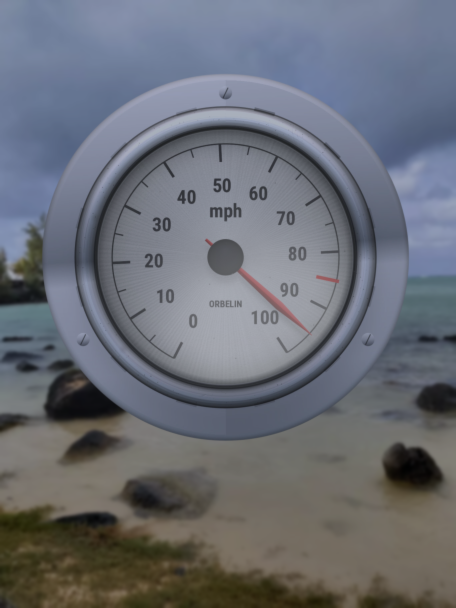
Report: 95; mph
